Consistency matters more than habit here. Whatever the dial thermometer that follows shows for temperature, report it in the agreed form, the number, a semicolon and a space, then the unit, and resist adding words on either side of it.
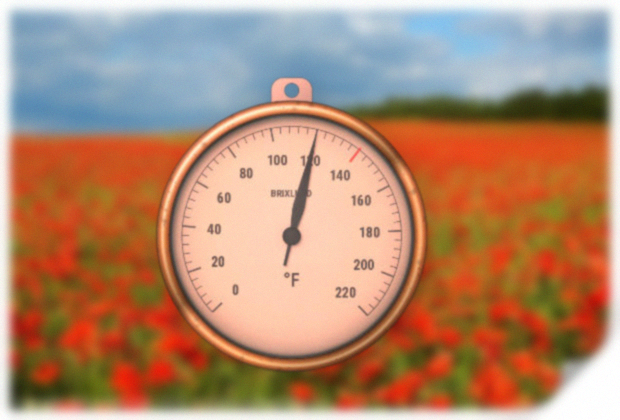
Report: 120; °F
